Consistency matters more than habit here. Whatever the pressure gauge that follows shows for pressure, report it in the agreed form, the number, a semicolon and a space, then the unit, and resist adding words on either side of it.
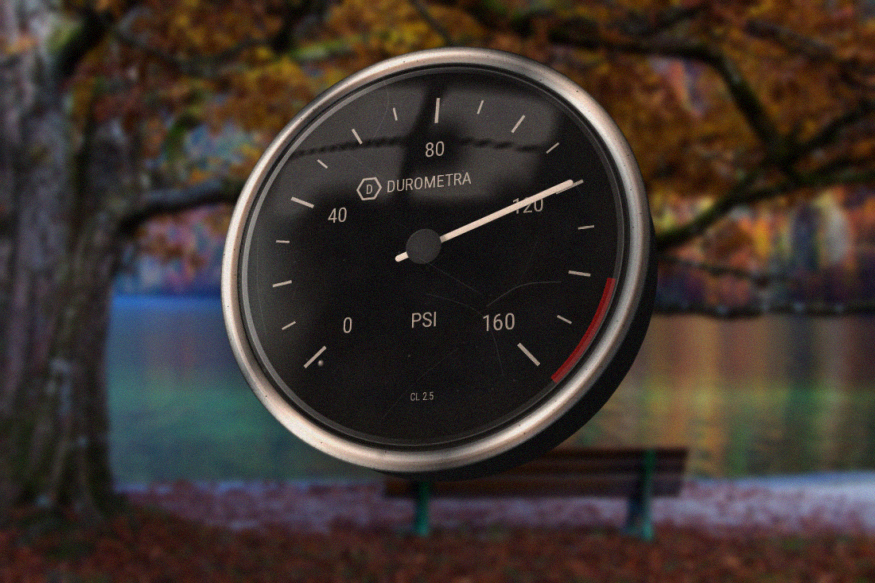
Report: 120; psi
